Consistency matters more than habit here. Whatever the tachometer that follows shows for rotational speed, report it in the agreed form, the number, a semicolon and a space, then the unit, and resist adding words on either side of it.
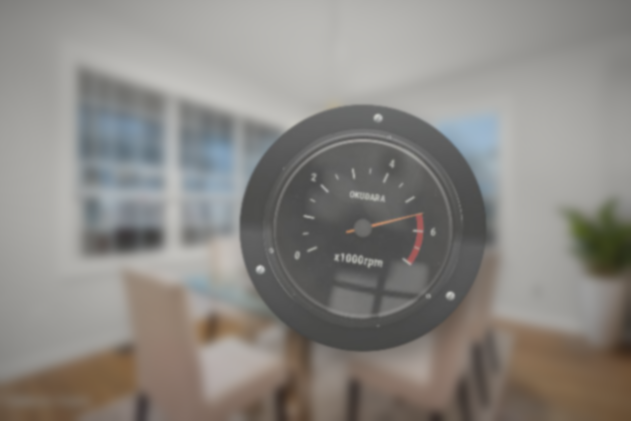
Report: 5500; rpm
